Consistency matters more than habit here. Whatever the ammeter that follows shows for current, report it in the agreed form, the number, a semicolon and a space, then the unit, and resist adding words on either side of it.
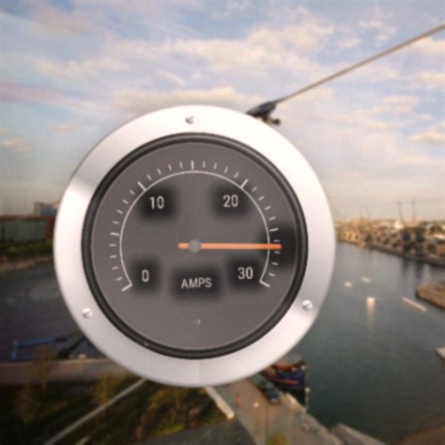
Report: 26.5; A
